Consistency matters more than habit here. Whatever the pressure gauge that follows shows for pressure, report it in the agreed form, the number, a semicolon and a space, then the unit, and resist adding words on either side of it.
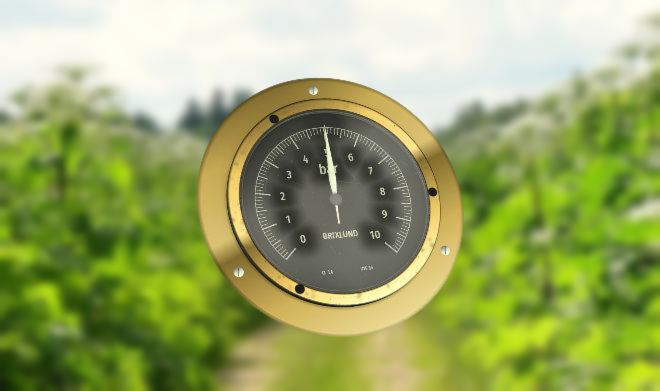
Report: 5; bar
